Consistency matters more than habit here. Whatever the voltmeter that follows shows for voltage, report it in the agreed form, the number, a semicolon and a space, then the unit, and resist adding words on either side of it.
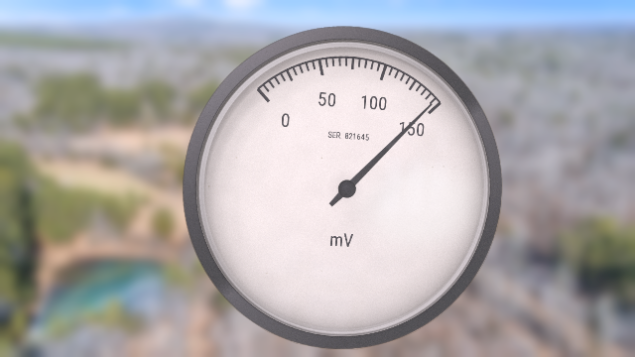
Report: 145; mV
